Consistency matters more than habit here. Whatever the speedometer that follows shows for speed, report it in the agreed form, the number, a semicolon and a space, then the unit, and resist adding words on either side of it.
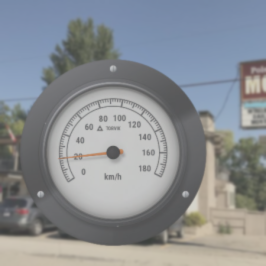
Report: 20; km/h
